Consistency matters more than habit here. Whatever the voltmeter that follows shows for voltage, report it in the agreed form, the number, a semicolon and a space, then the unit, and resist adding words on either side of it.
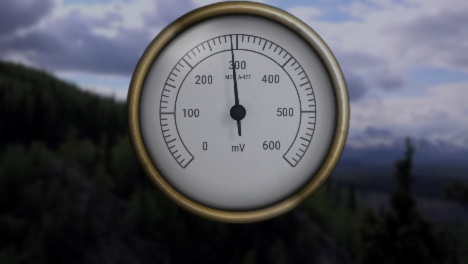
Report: 290; mV
